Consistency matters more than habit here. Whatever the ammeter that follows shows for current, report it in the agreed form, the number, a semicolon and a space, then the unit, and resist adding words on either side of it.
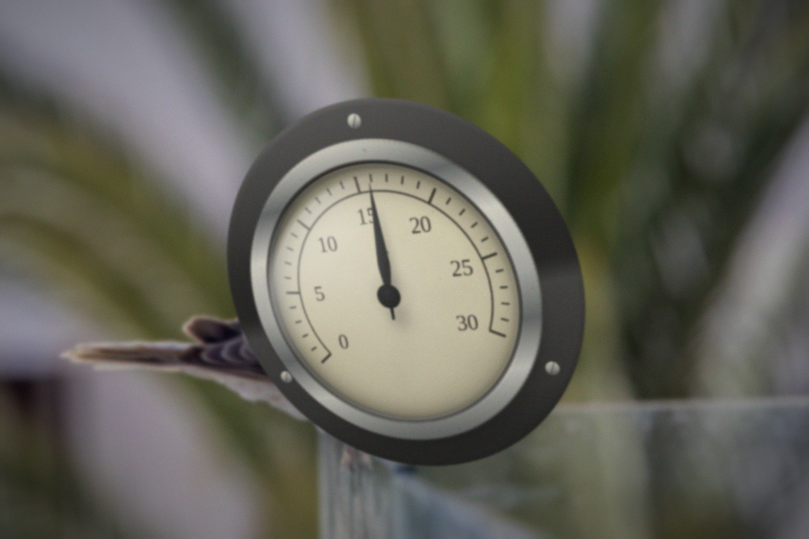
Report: 16; A
